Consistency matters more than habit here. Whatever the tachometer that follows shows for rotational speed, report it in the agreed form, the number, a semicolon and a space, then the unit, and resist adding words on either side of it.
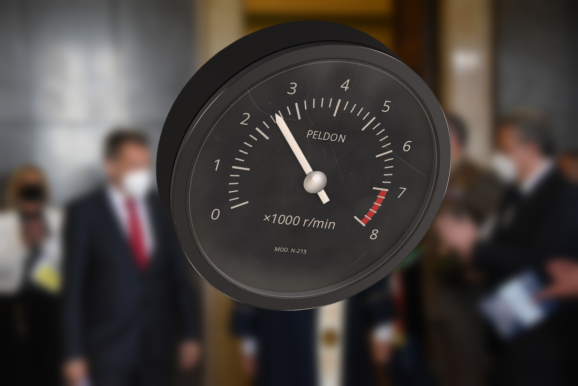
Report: 2500; rpm
